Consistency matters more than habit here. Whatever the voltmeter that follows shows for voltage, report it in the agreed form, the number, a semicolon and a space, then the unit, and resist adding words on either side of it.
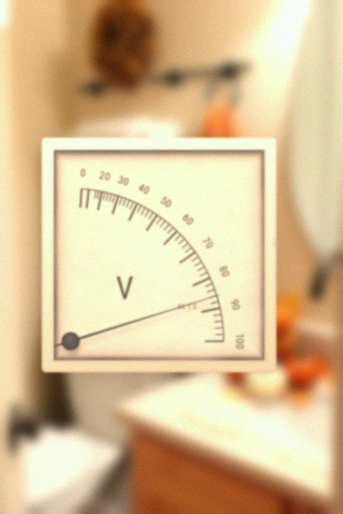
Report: 86; V
